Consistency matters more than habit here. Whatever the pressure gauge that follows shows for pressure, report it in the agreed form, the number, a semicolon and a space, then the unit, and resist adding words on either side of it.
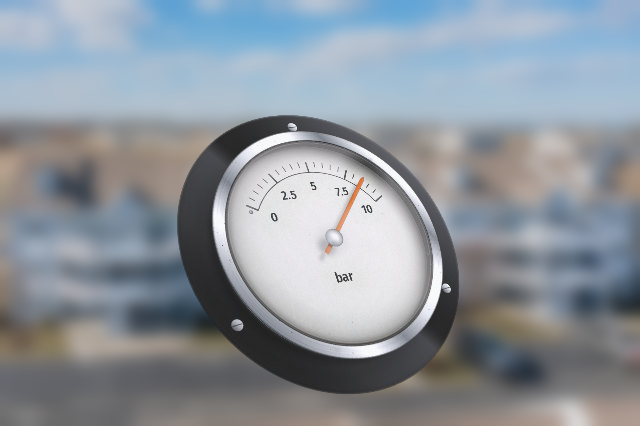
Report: 8.5; bar
